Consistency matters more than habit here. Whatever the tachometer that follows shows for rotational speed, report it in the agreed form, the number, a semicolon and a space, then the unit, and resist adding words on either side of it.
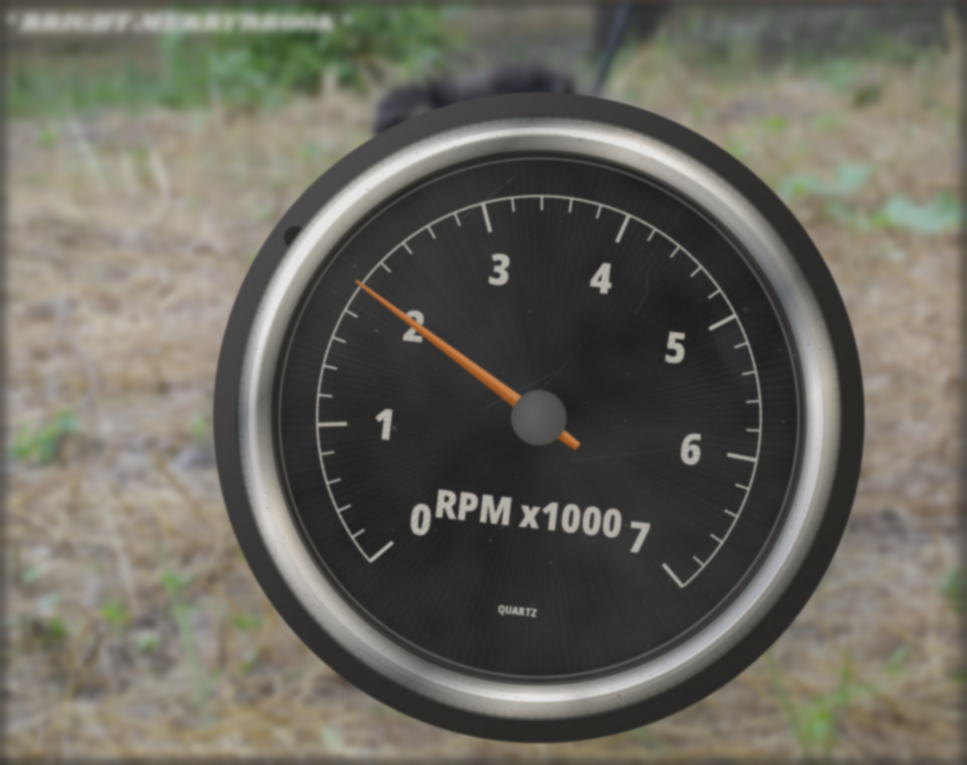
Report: 2000; rpm
